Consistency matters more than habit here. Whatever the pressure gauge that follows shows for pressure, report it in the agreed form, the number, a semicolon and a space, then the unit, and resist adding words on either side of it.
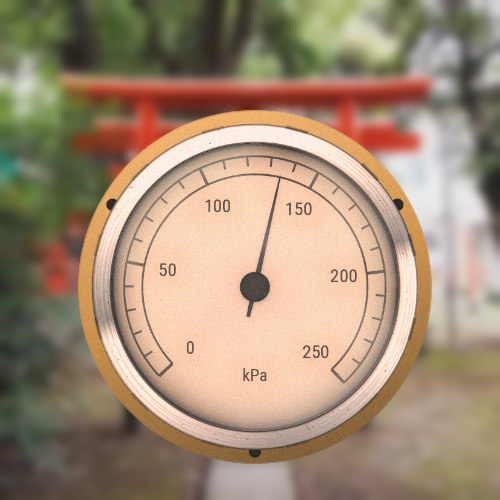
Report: 135; kPa
